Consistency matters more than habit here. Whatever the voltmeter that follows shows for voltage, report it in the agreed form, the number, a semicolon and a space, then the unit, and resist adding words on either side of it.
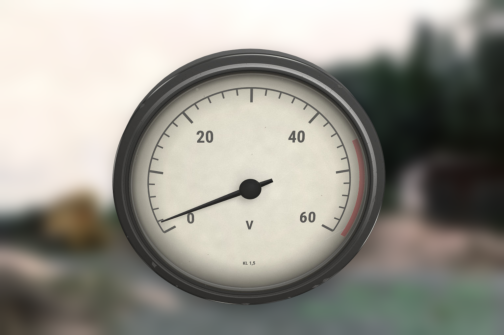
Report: 2; V
